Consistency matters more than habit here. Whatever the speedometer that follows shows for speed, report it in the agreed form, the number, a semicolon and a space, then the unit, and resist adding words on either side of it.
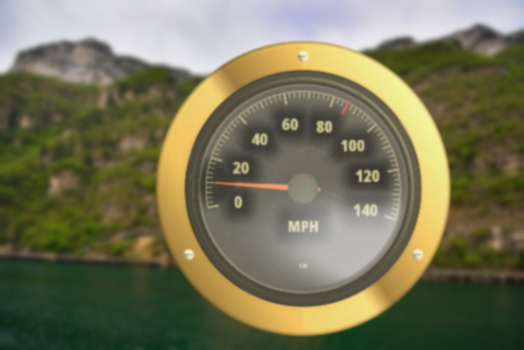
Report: 10; mph
